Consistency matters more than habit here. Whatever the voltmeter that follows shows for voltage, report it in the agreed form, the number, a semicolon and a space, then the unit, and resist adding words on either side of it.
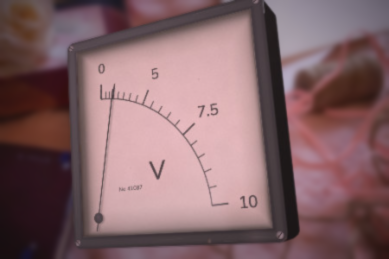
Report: 2.5; V
